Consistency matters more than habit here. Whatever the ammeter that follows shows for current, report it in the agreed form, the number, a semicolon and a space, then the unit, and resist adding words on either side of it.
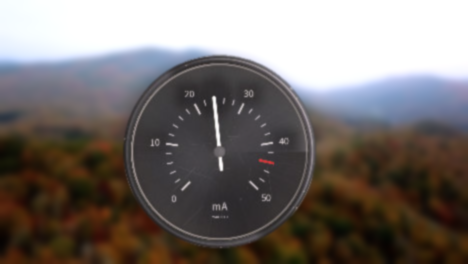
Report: 24; mA
